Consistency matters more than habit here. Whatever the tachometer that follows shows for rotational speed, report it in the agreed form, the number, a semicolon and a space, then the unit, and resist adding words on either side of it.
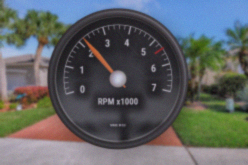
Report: 2200; rpm
